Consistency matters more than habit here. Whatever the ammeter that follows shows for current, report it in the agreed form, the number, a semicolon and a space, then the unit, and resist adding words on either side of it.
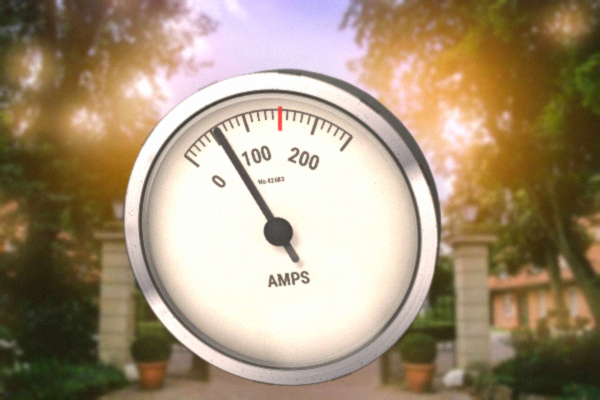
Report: 60; A
